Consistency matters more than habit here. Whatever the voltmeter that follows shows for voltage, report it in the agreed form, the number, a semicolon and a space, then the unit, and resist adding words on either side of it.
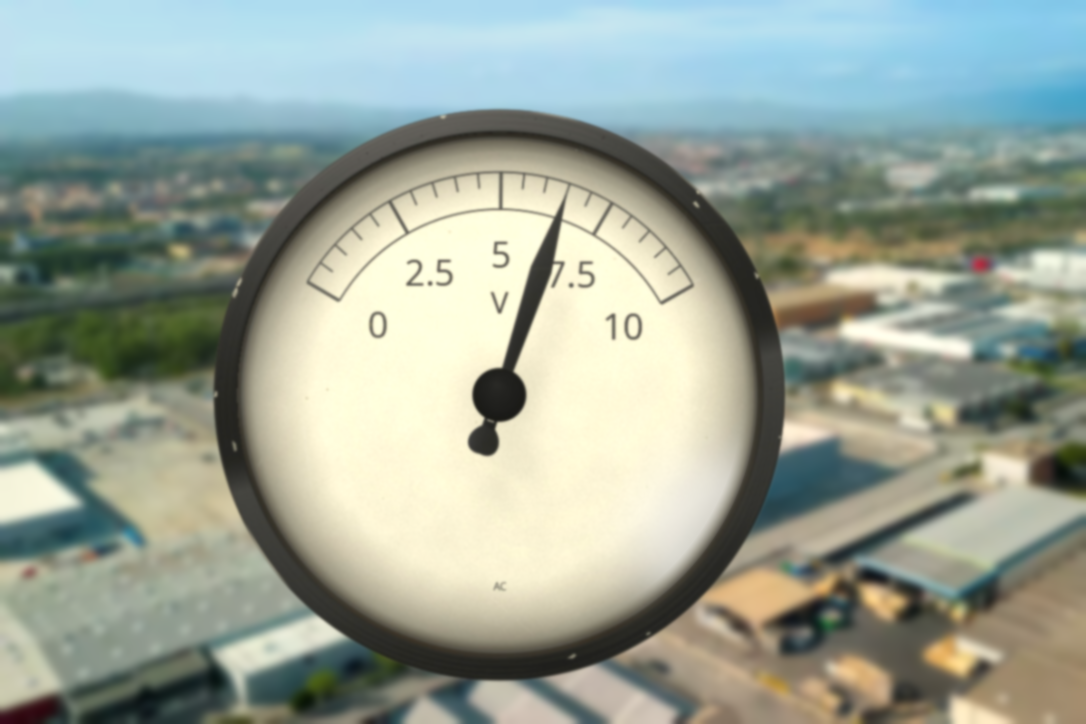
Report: 6.5; V
